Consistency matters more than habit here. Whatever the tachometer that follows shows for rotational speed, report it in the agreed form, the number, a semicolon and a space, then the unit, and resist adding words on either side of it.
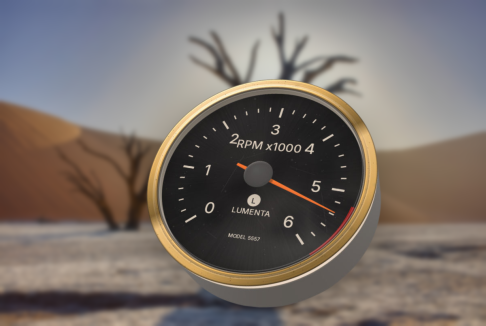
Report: 5400; rpm
